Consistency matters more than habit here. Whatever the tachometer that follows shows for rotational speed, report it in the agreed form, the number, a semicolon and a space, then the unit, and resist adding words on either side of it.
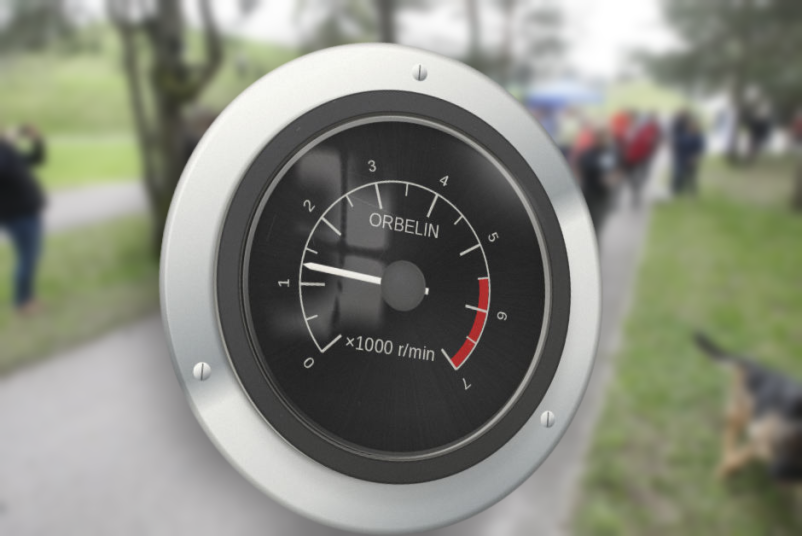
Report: 1250; rpm
